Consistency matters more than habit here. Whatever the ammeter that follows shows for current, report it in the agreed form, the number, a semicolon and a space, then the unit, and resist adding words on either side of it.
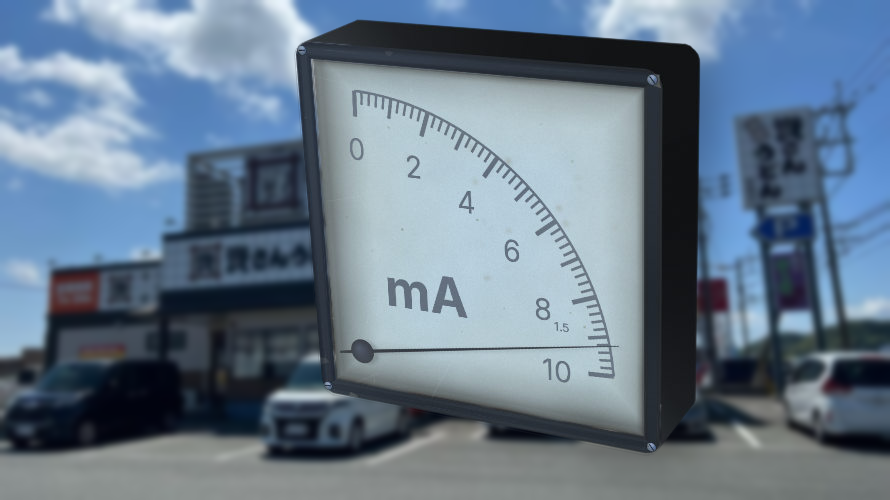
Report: 9.2; mA
